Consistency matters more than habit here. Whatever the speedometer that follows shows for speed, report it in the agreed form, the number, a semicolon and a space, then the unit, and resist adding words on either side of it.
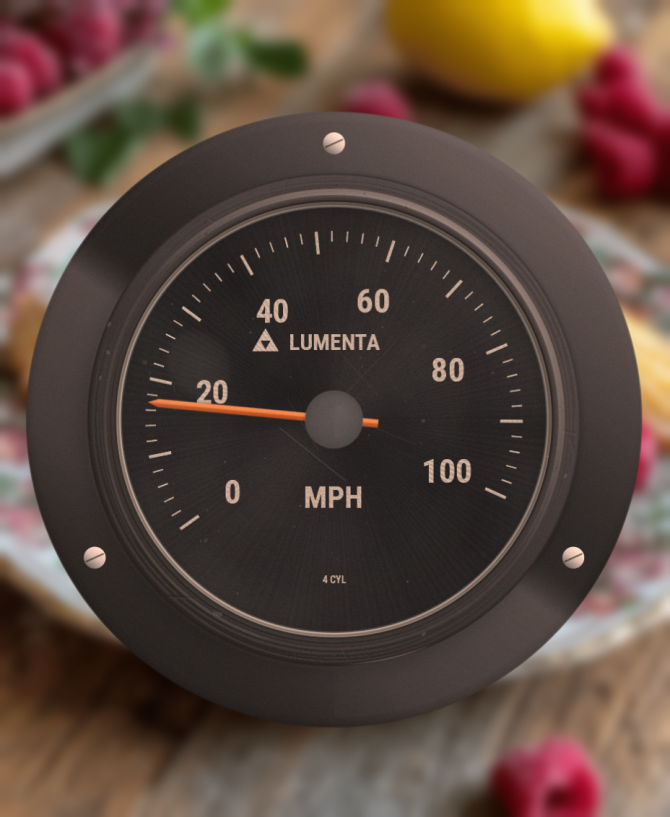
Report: 17; mph
